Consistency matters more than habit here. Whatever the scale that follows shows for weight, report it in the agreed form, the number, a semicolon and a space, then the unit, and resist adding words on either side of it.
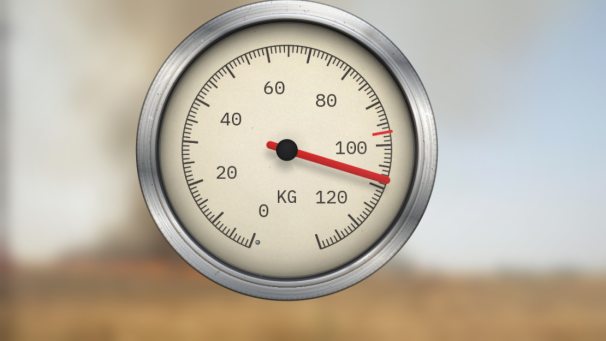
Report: 108; kg
